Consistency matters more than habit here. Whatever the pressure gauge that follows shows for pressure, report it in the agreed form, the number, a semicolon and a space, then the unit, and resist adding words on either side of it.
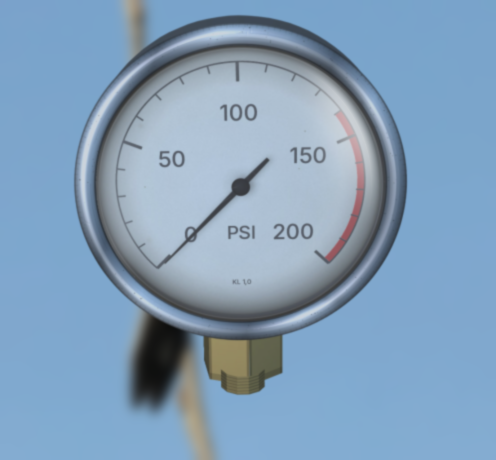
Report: 0; psi
